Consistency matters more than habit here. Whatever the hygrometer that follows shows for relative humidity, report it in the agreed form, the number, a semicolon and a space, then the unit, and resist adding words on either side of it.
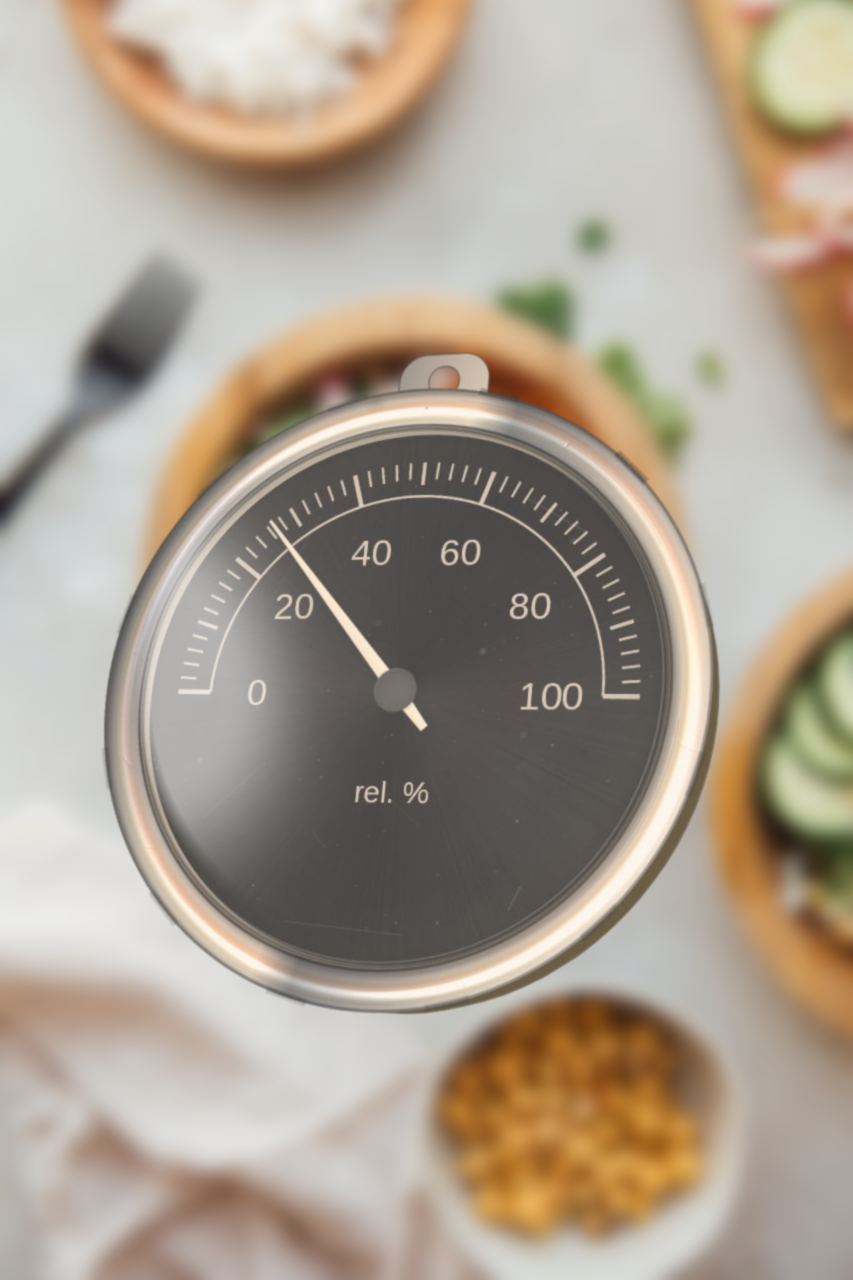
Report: 27; %
